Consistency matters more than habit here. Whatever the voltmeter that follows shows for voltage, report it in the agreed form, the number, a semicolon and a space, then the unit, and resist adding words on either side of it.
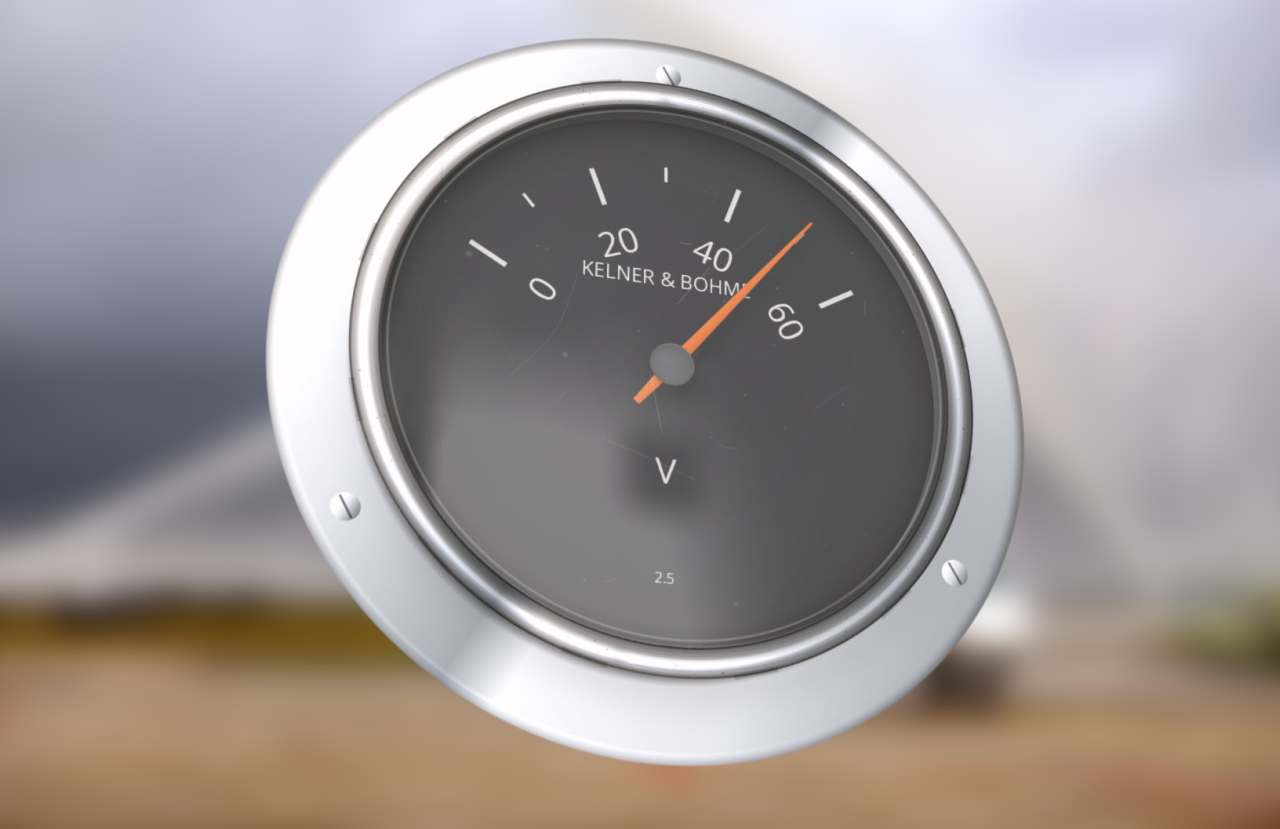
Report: 50; V
